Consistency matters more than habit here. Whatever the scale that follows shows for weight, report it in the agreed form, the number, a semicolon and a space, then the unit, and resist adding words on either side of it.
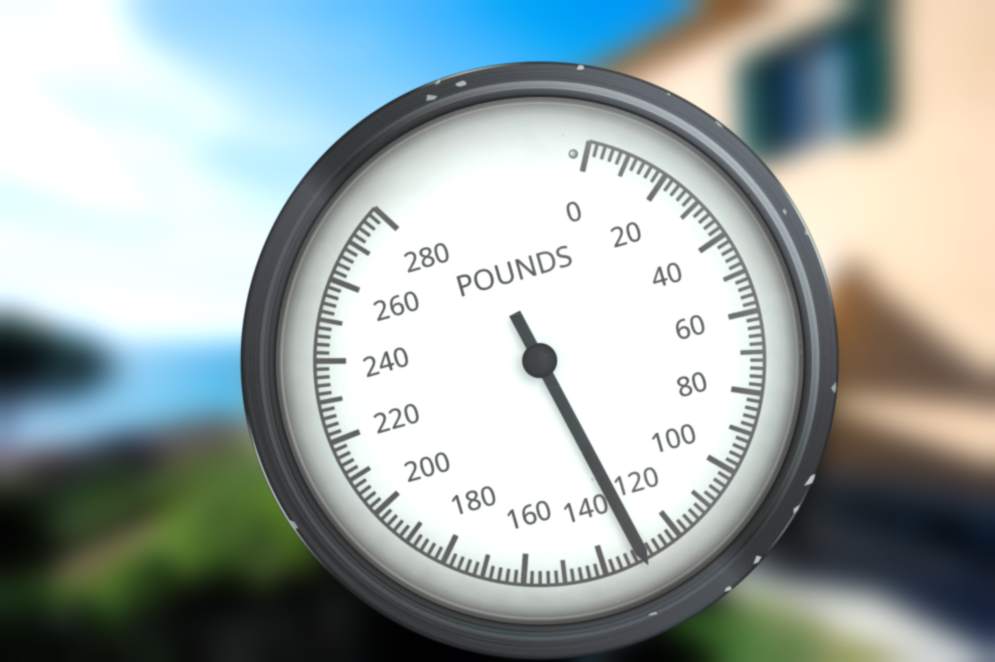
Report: 130; lb
